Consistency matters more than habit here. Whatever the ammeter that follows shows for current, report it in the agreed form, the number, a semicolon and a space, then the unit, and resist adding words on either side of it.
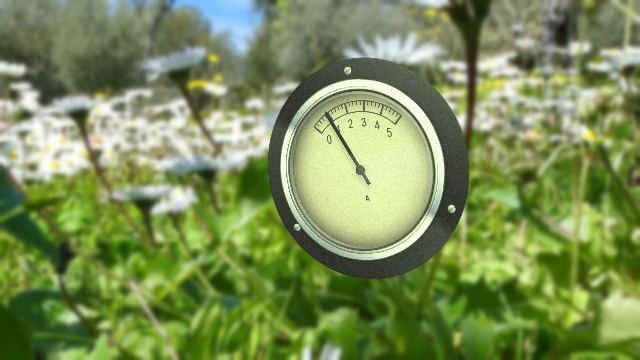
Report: 1; A
